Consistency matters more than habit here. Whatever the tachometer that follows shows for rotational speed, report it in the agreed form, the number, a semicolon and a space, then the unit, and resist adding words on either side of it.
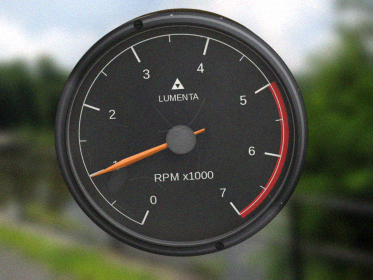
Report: 1000; rpm
